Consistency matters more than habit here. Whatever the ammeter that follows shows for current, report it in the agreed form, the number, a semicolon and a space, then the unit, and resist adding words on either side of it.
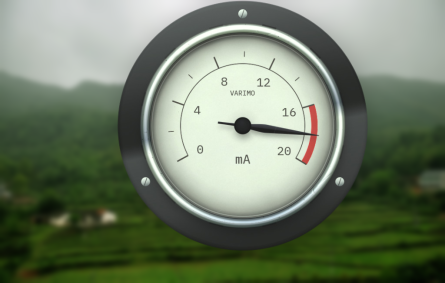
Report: 18; mA
